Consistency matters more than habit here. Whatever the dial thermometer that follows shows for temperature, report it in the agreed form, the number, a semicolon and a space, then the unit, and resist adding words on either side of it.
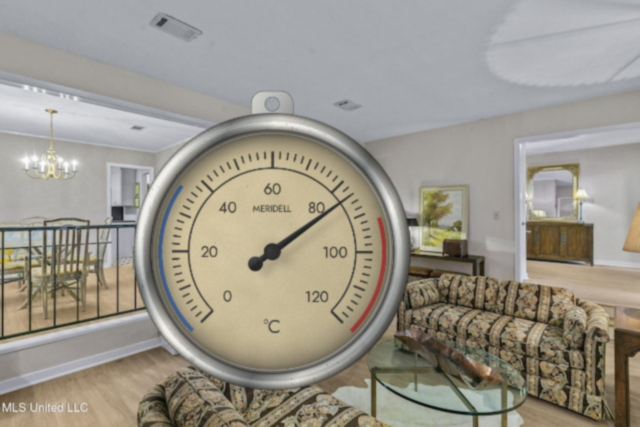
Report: 84; °C
